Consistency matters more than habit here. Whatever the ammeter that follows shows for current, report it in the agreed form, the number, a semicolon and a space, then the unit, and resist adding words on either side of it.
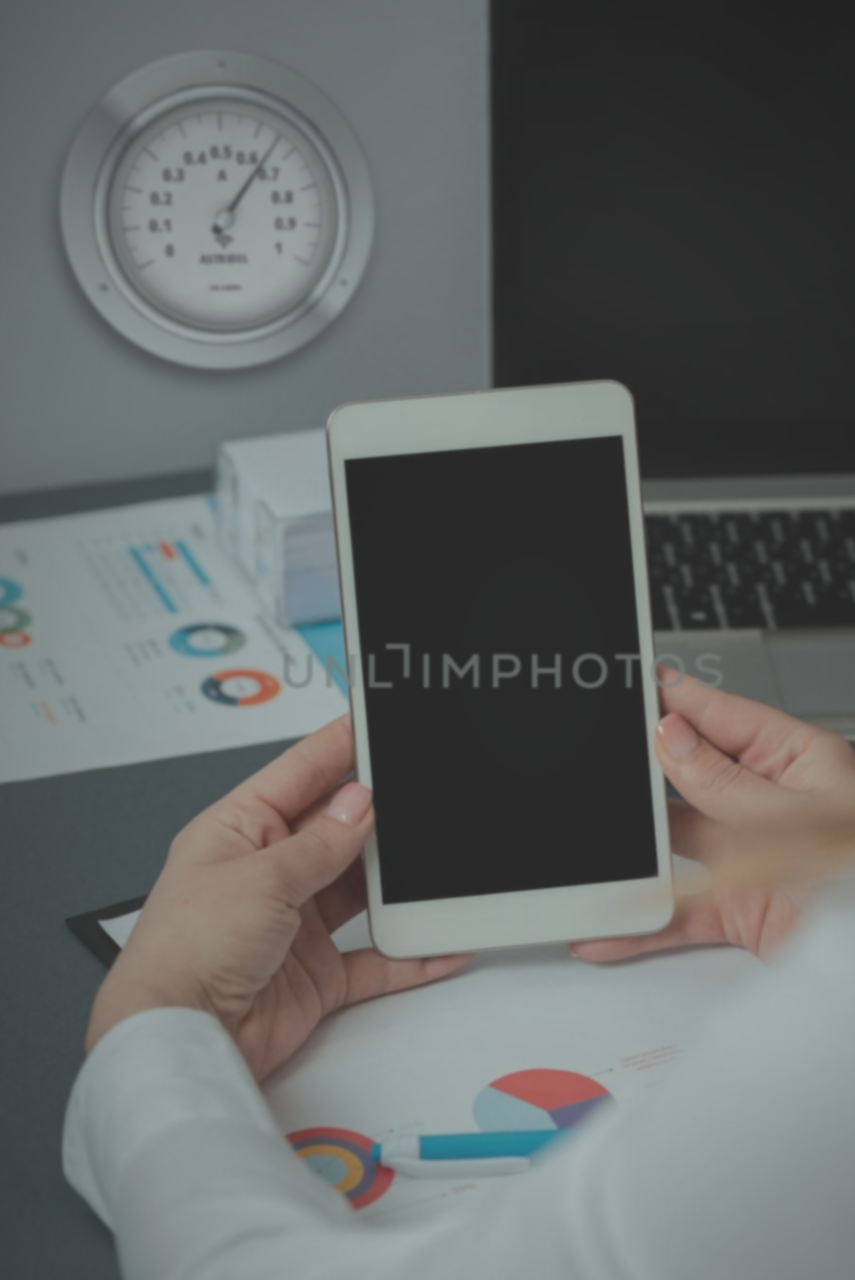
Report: 0.65; A
